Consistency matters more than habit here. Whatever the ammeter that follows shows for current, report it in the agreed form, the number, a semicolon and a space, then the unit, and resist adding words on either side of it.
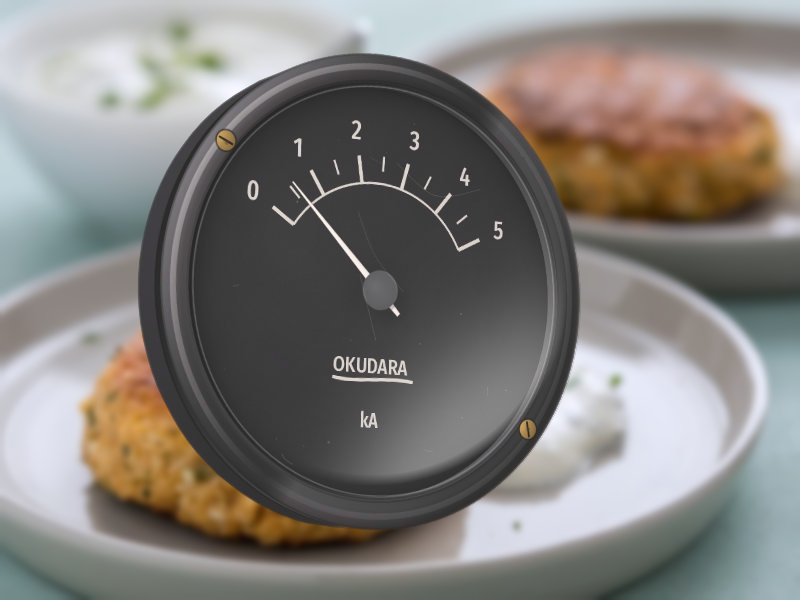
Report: 0.5; kA
